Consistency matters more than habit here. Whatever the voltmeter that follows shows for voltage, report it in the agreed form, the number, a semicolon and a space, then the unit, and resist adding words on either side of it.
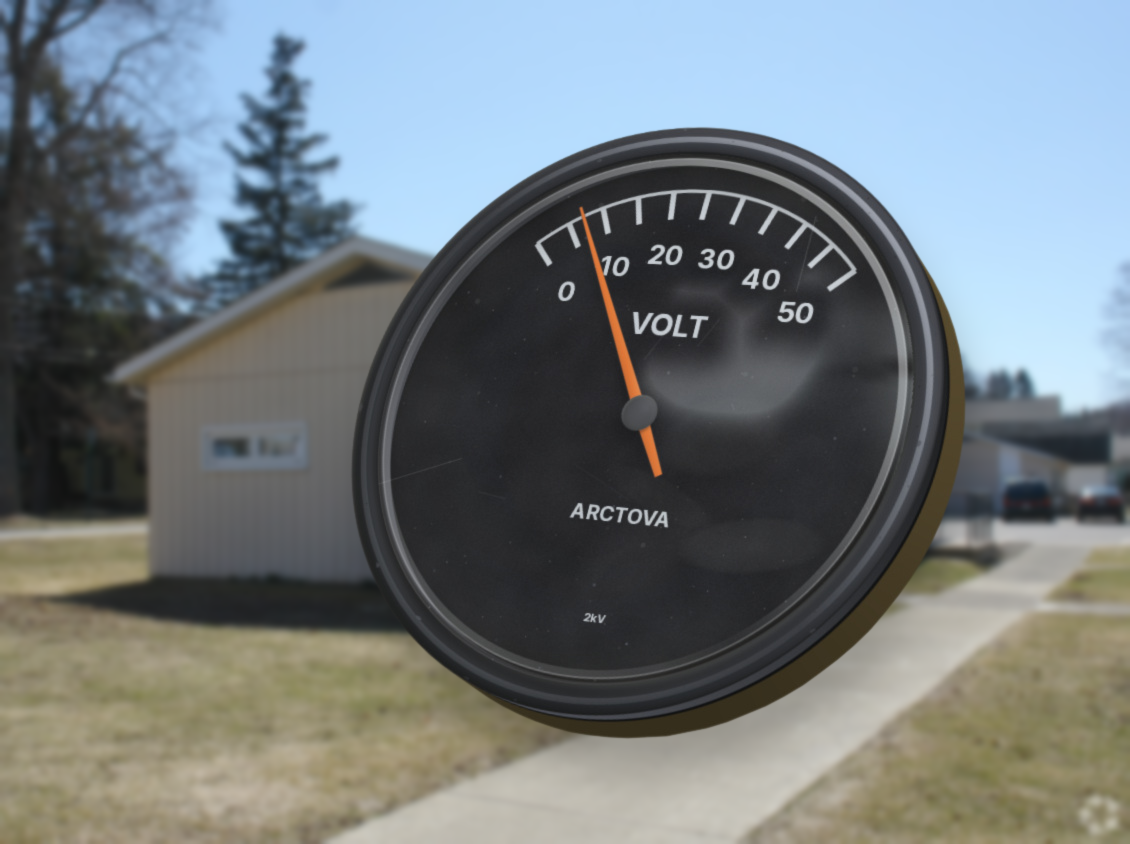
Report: 7.5; V
